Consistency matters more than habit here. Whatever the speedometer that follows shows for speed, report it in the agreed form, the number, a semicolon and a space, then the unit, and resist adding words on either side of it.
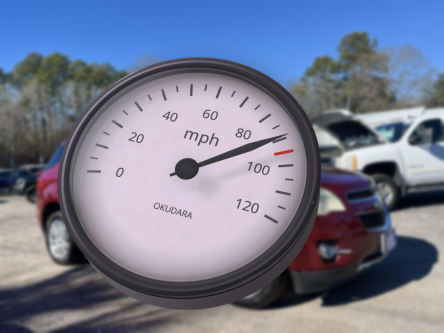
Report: 90; mph
